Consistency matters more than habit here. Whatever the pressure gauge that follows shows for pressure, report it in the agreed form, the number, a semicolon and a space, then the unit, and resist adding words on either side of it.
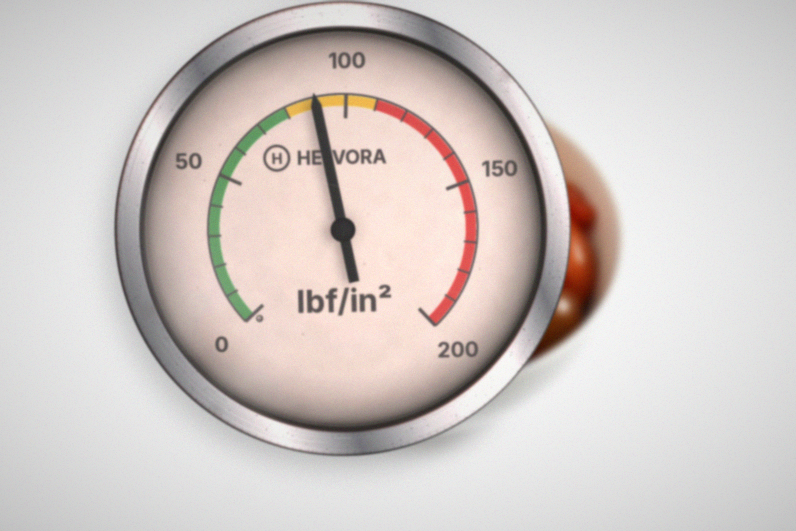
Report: 90; psi
